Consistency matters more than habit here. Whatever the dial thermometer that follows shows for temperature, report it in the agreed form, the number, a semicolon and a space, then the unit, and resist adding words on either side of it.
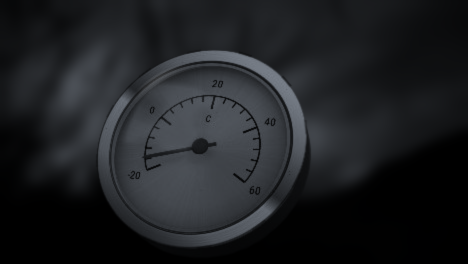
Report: -16; °C
